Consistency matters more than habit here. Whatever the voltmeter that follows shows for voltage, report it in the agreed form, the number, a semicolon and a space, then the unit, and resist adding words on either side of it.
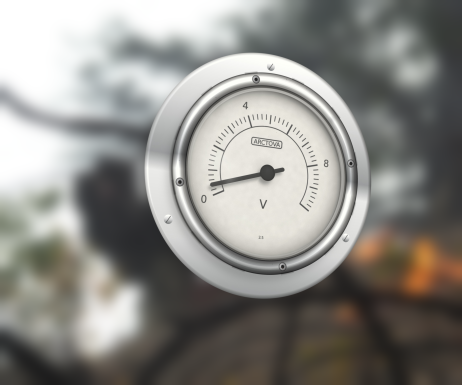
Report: 0.4; V
